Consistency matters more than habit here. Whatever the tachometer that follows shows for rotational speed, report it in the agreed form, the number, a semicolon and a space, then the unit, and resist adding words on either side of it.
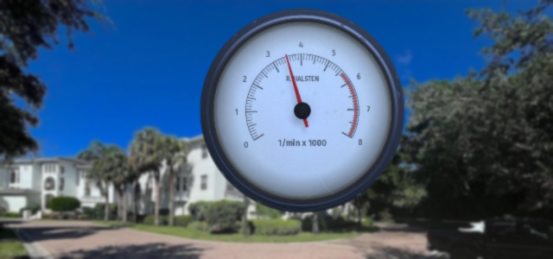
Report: 3500; rpm
